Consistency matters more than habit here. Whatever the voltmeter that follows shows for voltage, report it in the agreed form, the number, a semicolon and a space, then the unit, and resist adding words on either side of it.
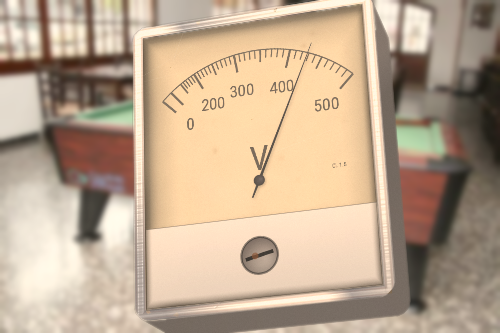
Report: 430; V
